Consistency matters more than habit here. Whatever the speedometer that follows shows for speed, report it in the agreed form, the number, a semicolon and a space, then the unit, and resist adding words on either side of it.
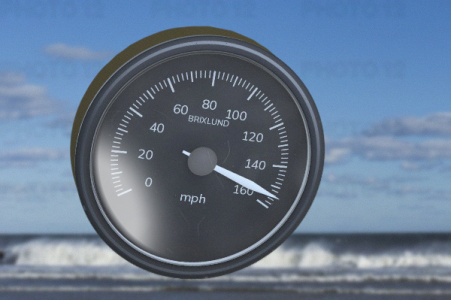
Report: 154; mph
